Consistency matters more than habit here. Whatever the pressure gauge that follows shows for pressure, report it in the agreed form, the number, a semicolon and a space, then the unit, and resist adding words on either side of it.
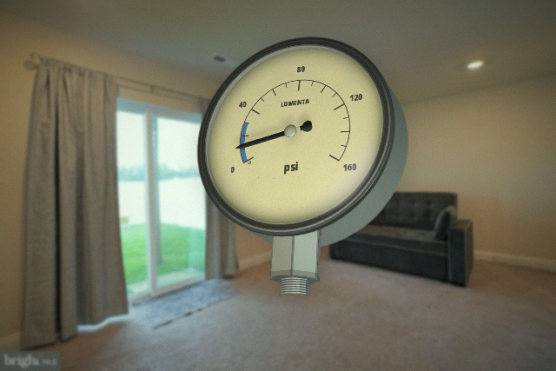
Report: 10; psi
